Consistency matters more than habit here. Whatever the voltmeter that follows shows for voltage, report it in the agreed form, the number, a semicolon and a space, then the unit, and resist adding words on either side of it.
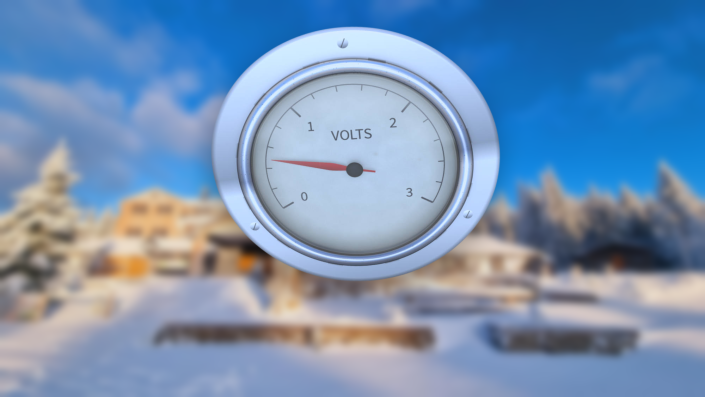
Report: 0.5; V
